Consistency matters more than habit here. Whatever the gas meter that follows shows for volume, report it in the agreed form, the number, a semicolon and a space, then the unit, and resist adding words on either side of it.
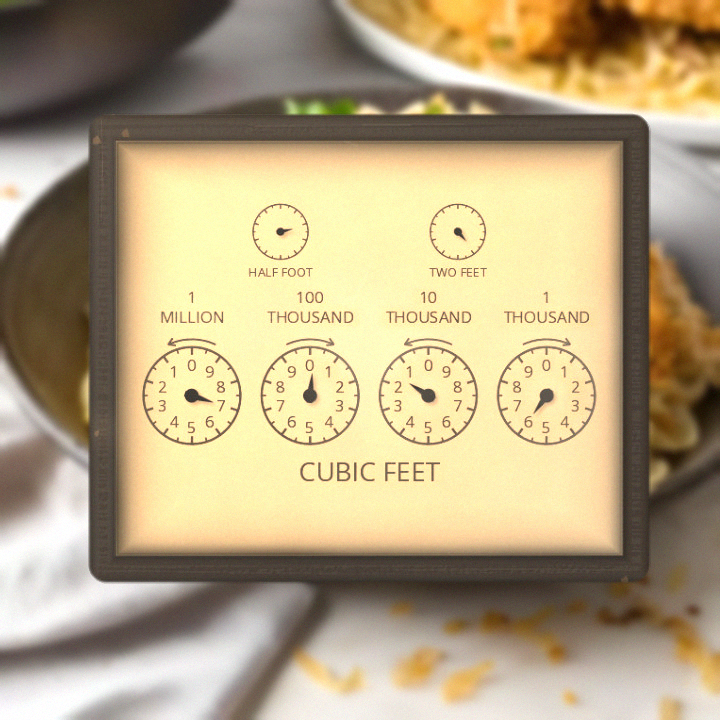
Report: 701600; ft³
